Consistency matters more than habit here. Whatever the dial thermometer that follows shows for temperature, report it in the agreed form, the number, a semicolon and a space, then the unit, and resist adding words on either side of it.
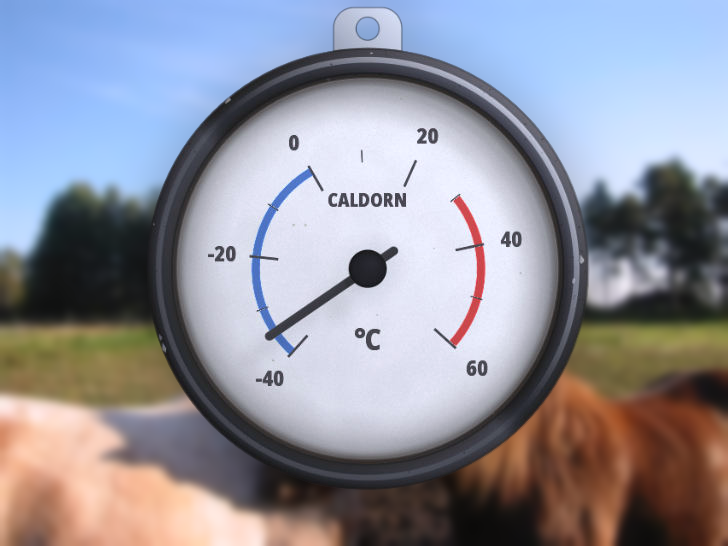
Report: -35; °C
